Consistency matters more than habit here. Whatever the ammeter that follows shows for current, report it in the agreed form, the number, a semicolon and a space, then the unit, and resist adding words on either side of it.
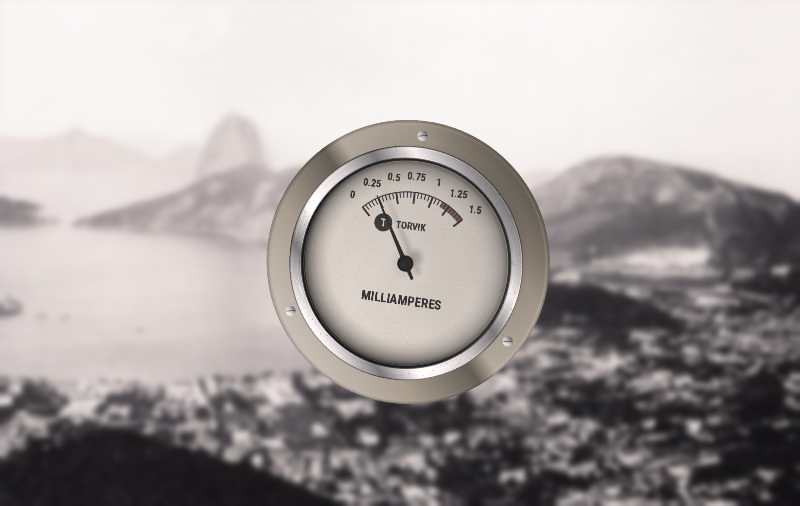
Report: 0.25; mA
